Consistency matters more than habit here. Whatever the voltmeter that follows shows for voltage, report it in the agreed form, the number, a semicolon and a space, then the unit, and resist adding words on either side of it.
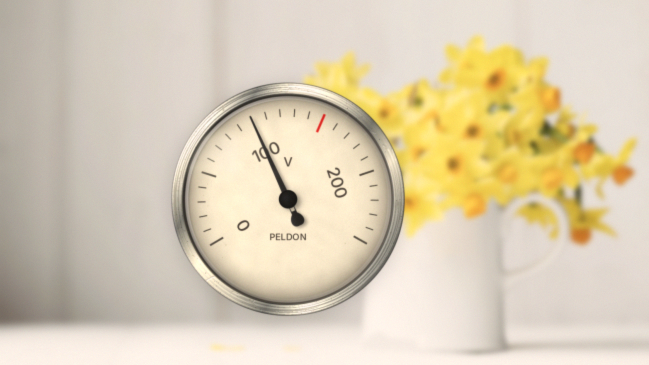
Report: 100; V
